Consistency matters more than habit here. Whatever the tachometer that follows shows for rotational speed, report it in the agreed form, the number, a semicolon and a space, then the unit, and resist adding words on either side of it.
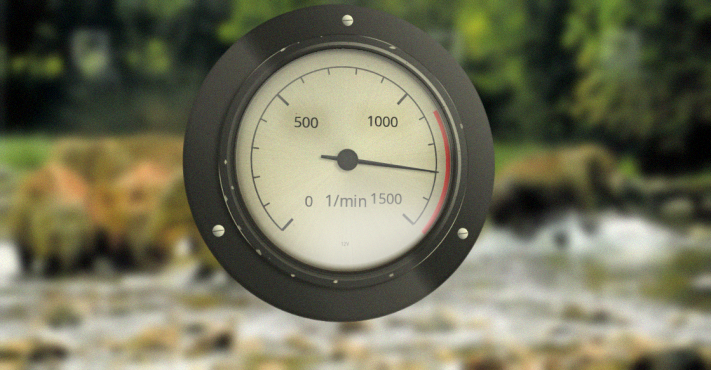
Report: 1300; rpm
